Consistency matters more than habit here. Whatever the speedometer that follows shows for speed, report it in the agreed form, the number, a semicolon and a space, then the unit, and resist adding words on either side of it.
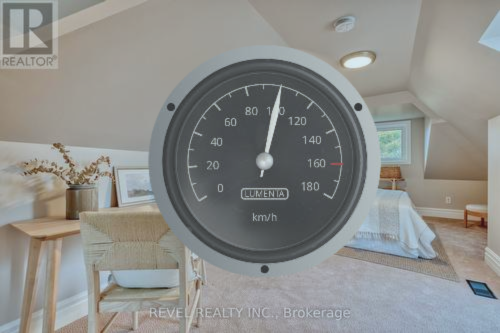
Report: 100; km/h
